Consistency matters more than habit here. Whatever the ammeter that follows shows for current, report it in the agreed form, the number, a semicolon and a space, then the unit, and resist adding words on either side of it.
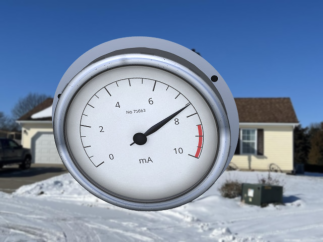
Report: 7.5; mA
